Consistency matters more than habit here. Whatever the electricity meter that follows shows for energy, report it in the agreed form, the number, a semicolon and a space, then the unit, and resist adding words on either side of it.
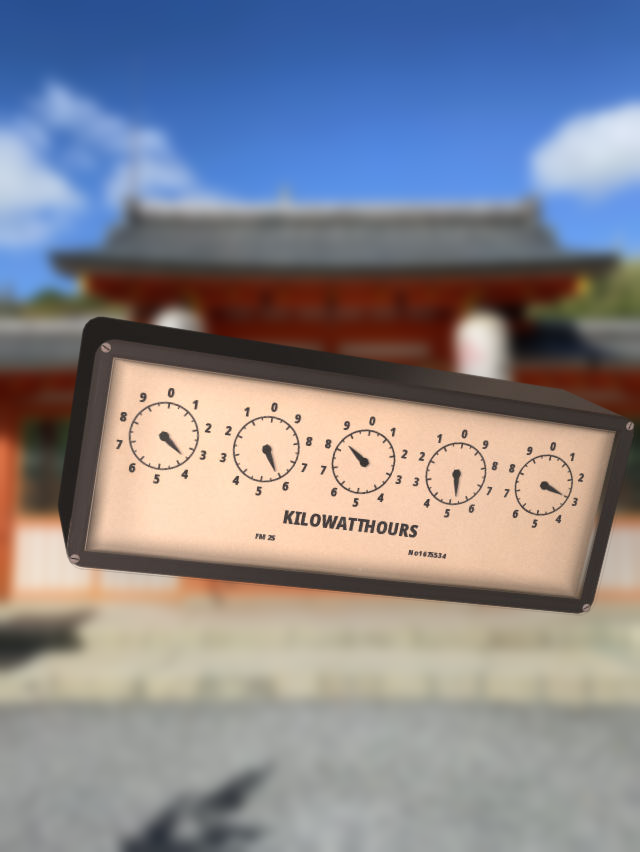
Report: 35853; kWh
